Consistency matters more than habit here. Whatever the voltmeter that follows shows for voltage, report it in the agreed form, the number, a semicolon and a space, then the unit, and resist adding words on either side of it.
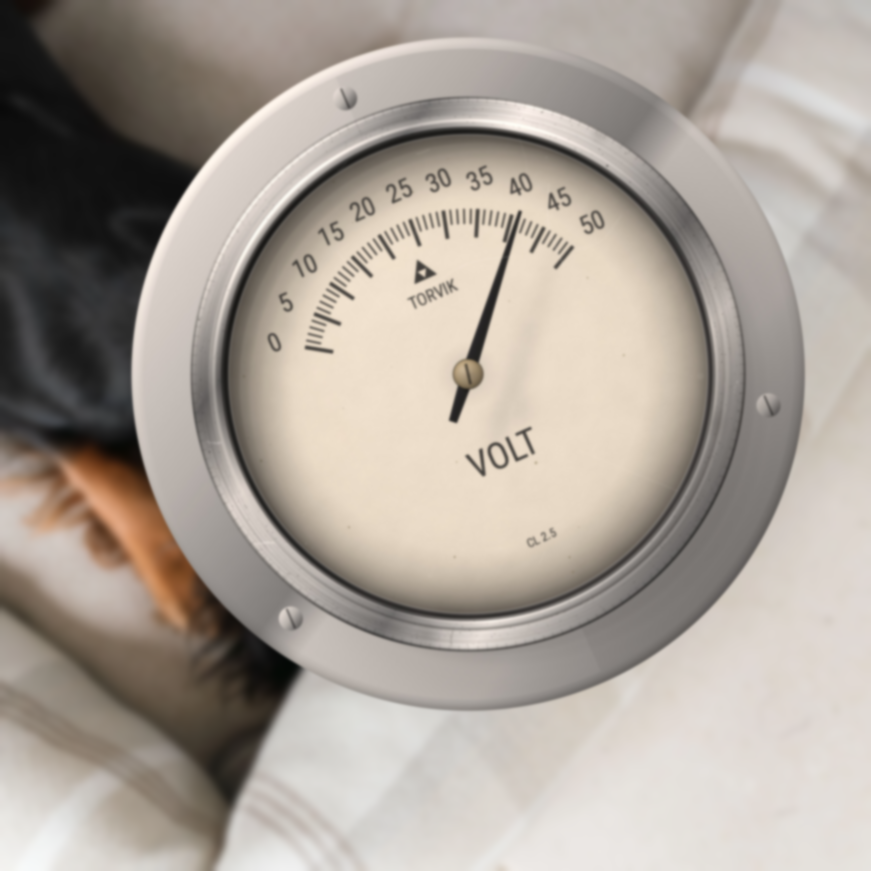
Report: 41; V
